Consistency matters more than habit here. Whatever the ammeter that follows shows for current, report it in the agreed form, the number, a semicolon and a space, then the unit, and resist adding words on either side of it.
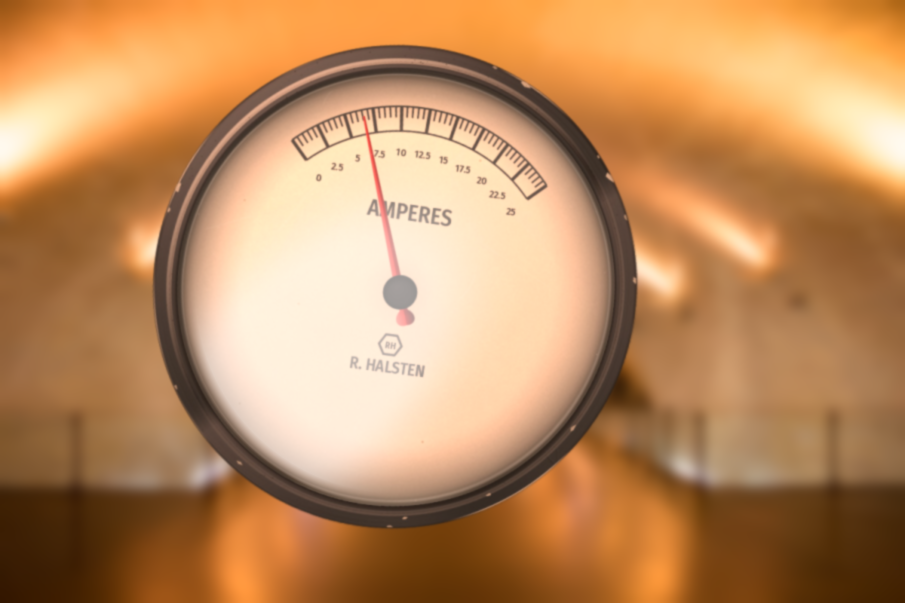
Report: 6.5; A
